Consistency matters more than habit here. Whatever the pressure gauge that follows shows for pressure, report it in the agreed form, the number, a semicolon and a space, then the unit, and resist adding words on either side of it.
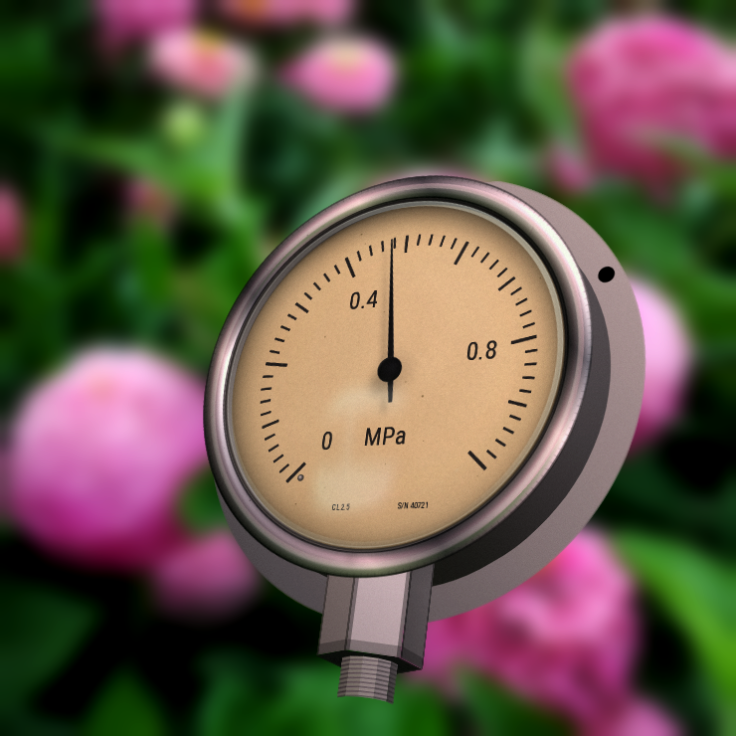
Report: 0.48; MPa
